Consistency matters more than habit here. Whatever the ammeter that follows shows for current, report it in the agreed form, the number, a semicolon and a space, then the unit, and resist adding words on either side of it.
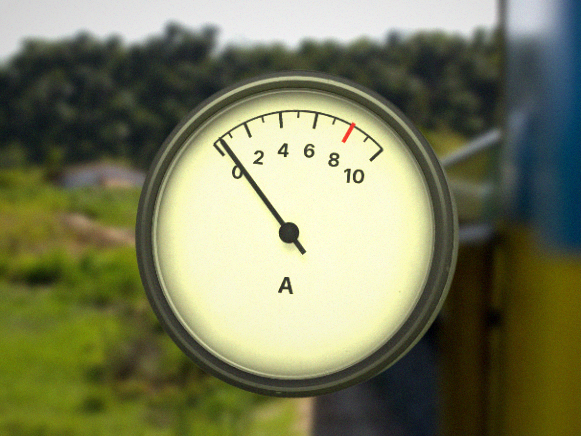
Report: 0.5; A
